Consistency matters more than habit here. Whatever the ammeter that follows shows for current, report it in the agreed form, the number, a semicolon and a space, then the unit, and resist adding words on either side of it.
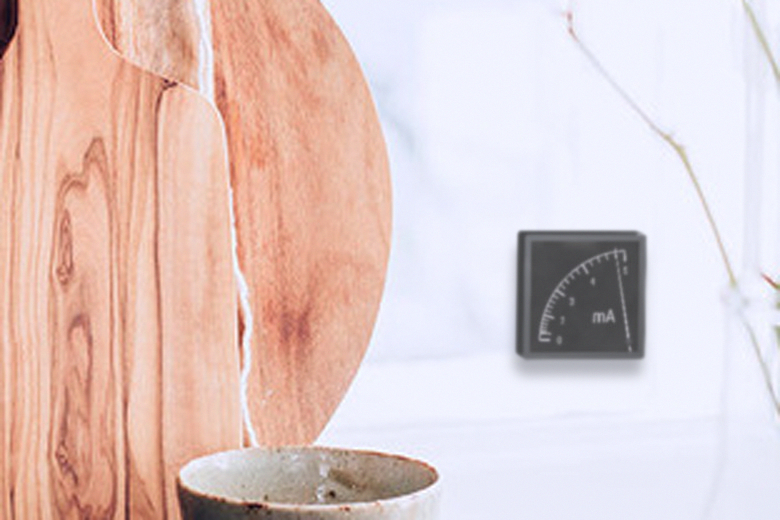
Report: 4.8; mA
